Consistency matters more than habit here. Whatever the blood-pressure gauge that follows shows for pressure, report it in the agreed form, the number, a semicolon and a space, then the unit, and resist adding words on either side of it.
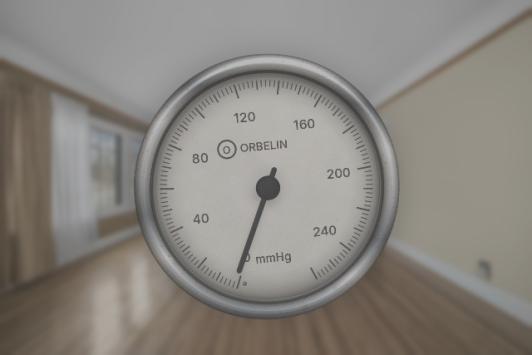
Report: 2; mmHg
